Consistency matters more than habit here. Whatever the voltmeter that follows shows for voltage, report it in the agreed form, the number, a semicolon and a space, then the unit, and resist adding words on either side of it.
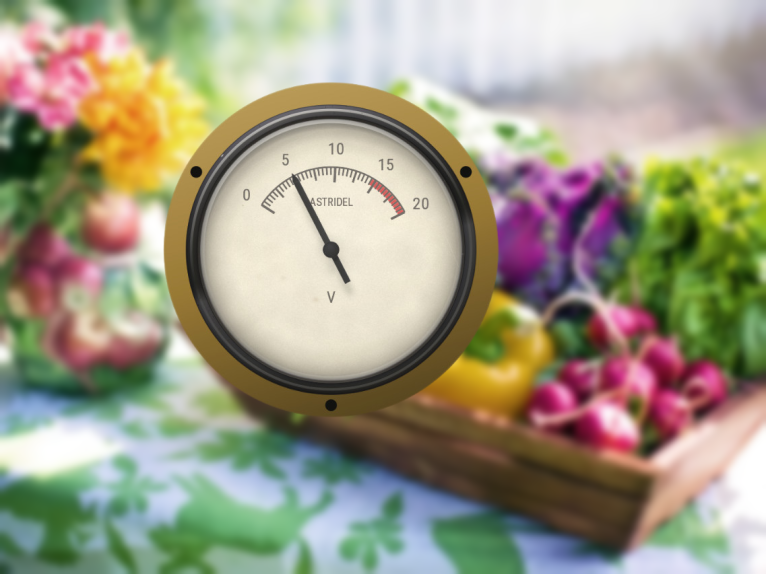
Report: 5; V
